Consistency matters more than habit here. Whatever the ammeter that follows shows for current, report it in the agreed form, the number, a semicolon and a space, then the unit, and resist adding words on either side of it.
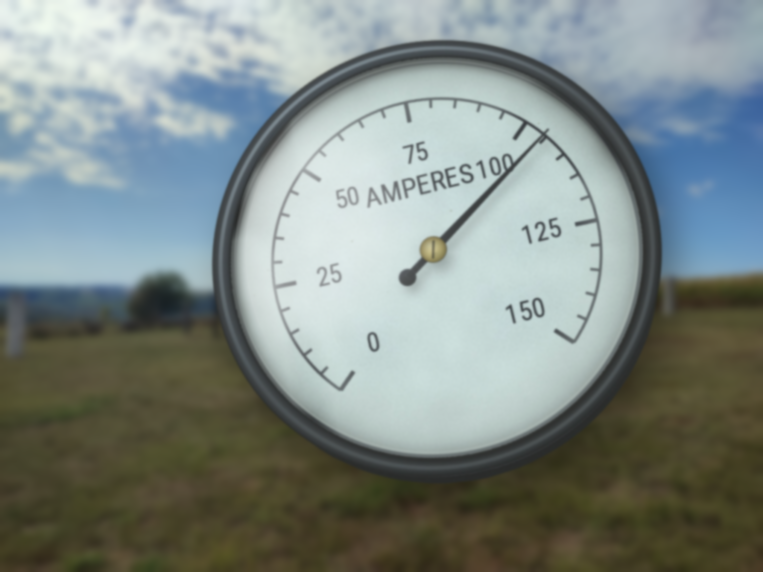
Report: 105; A
